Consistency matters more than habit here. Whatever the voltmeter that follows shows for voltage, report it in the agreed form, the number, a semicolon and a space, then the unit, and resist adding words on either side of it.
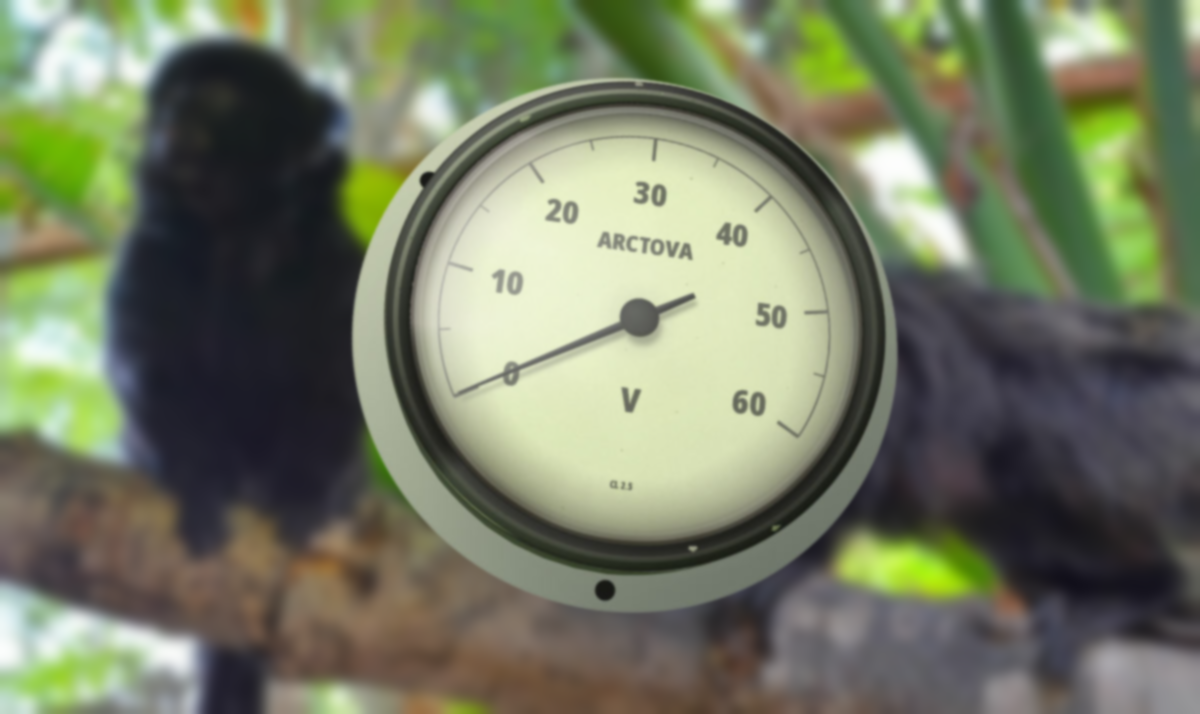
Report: 0; V
